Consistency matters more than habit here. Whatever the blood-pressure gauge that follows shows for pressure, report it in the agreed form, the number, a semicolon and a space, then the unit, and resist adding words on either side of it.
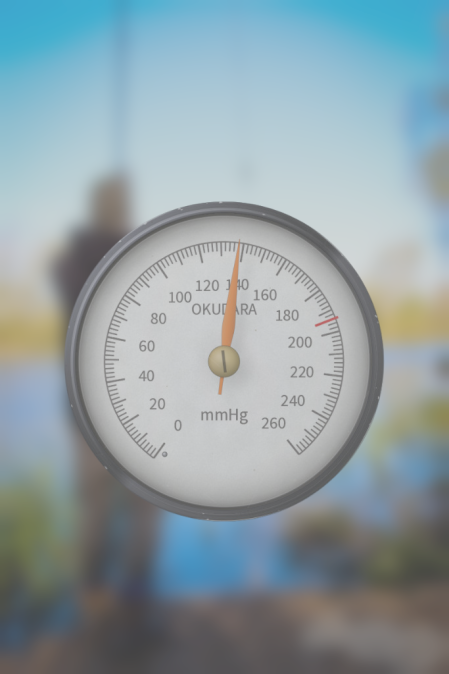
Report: 138; mmHg
